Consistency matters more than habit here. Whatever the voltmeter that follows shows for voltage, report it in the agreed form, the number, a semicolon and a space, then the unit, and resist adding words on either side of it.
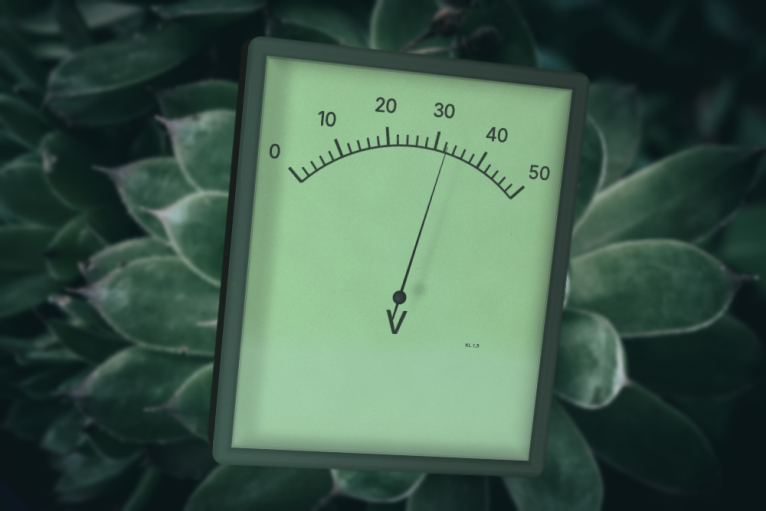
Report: 32; V
